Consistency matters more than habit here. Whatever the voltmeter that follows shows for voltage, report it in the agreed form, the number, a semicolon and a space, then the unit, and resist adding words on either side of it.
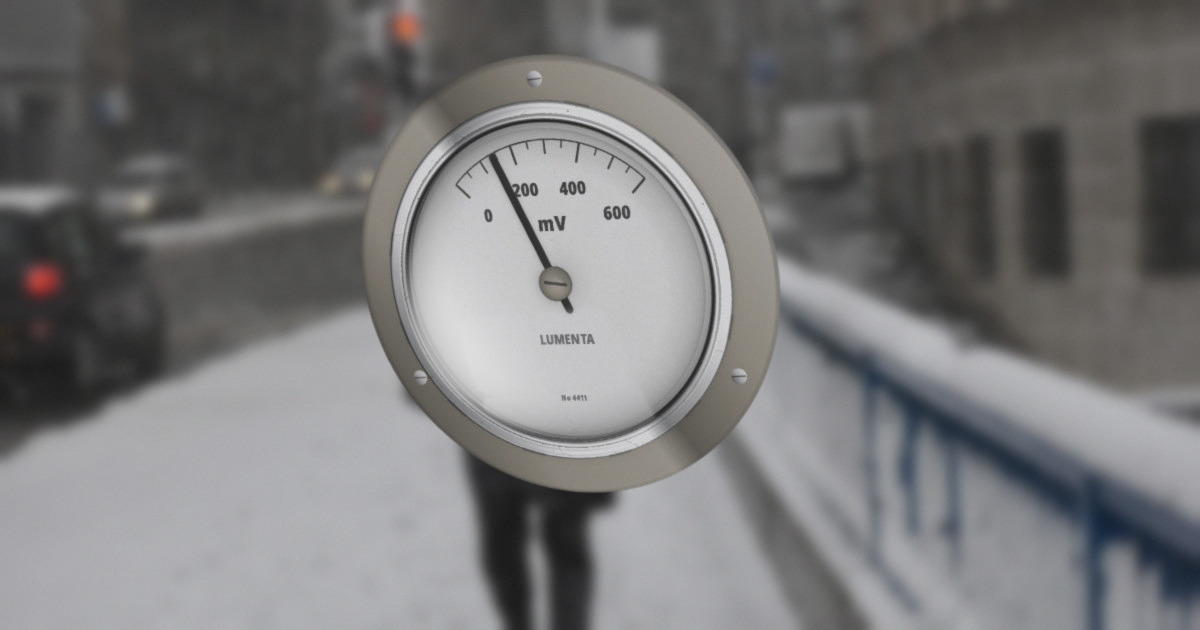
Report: 150; mV
